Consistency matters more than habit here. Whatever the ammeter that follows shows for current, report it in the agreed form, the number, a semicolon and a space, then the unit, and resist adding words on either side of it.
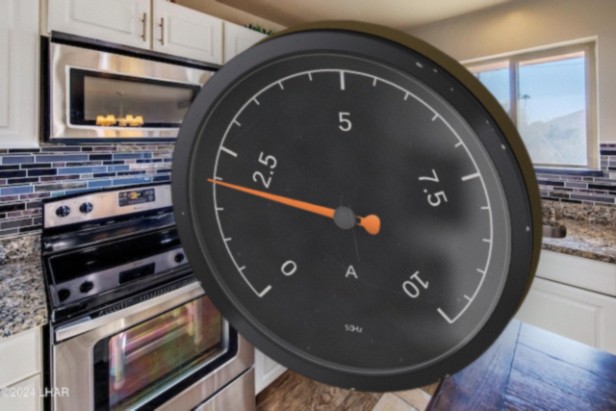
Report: 2; A
